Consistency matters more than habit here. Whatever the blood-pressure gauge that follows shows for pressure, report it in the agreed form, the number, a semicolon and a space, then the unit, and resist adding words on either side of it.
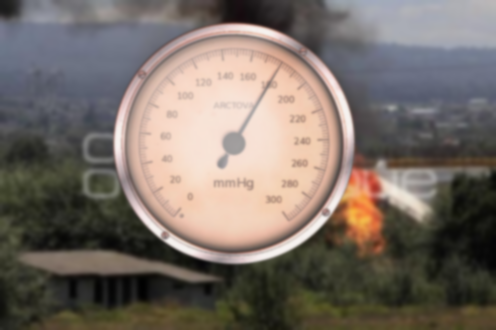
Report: 180; mmHg
